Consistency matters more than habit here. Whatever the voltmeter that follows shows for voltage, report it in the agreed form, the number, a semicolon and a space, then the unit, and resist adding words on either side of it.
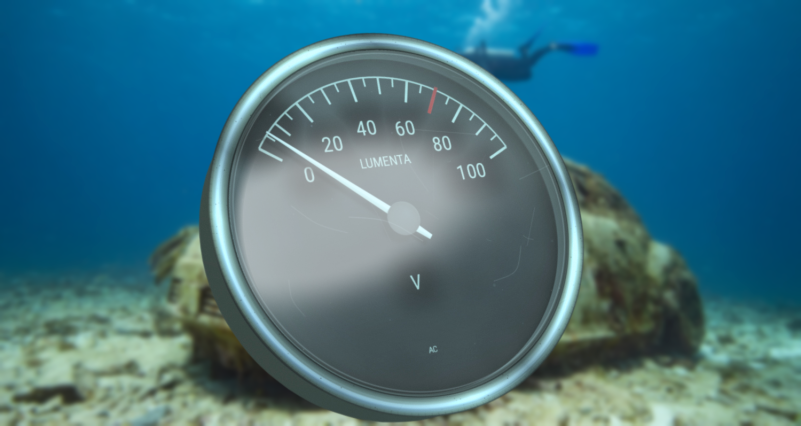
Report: 5; V
